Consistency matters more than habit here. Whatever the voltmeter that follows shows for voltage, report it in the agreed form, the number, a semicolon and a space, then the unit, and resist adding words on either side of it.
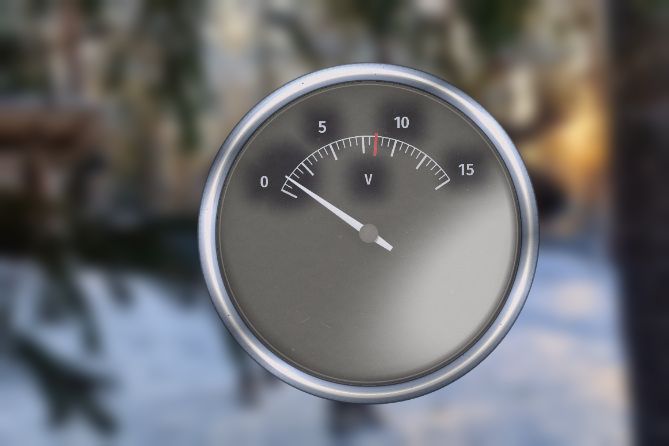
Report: 1; V
